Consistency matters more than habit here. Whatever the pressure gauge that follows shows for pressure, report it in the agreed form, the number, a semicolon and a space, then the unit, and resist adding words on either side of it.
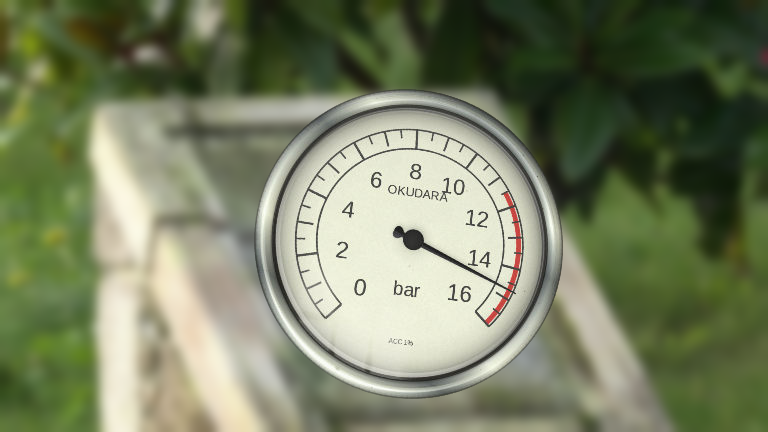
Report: 14.75; bar
